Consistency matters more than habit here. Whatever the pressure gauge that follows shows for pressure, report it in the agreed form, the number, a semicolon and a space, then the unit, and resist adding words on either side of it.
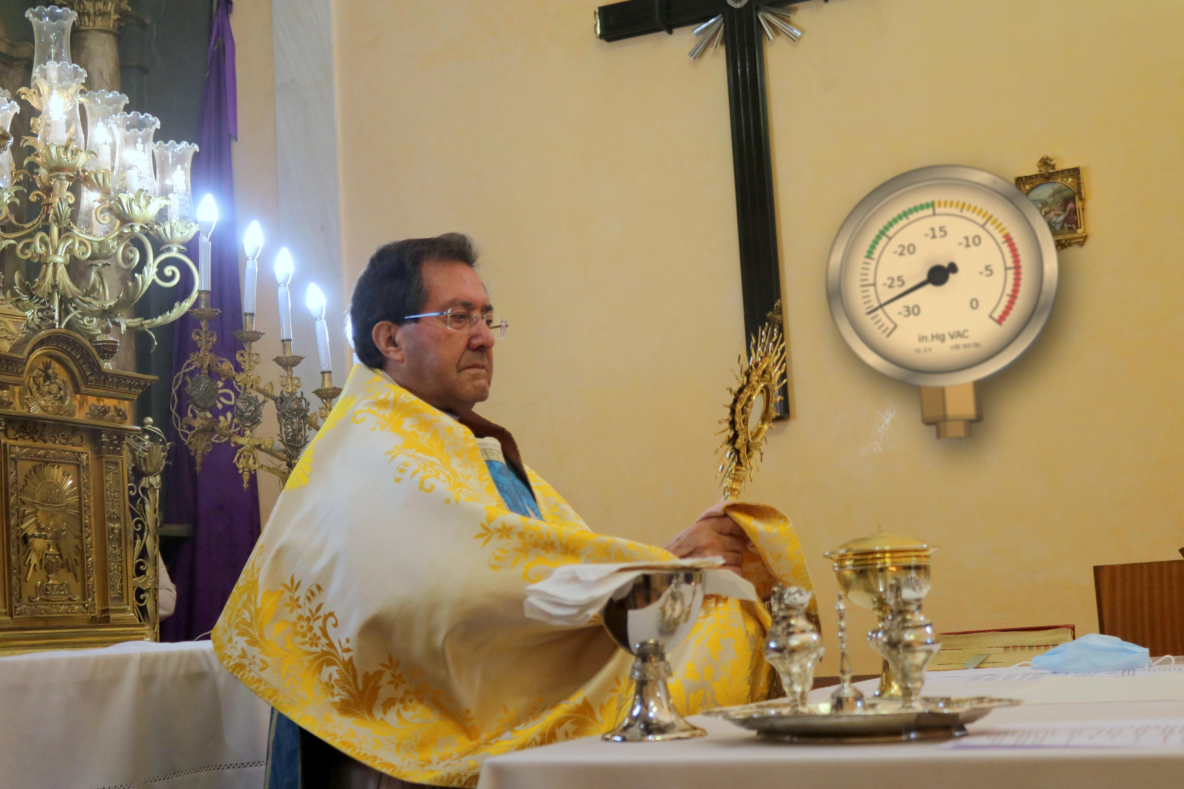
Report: -27.5; inHg
